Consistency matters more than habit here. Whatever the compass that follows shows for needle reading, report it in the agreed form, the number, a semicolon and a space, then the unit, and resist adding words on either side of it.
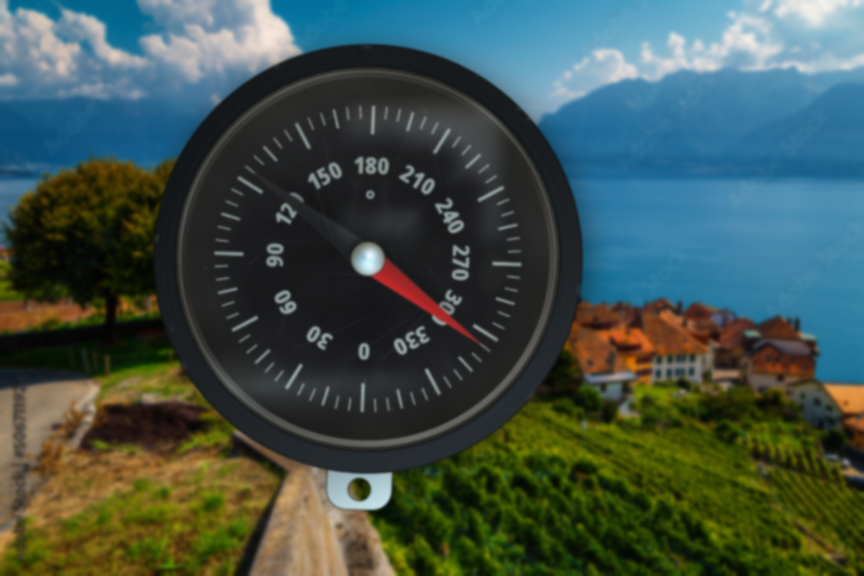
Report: 305; °
